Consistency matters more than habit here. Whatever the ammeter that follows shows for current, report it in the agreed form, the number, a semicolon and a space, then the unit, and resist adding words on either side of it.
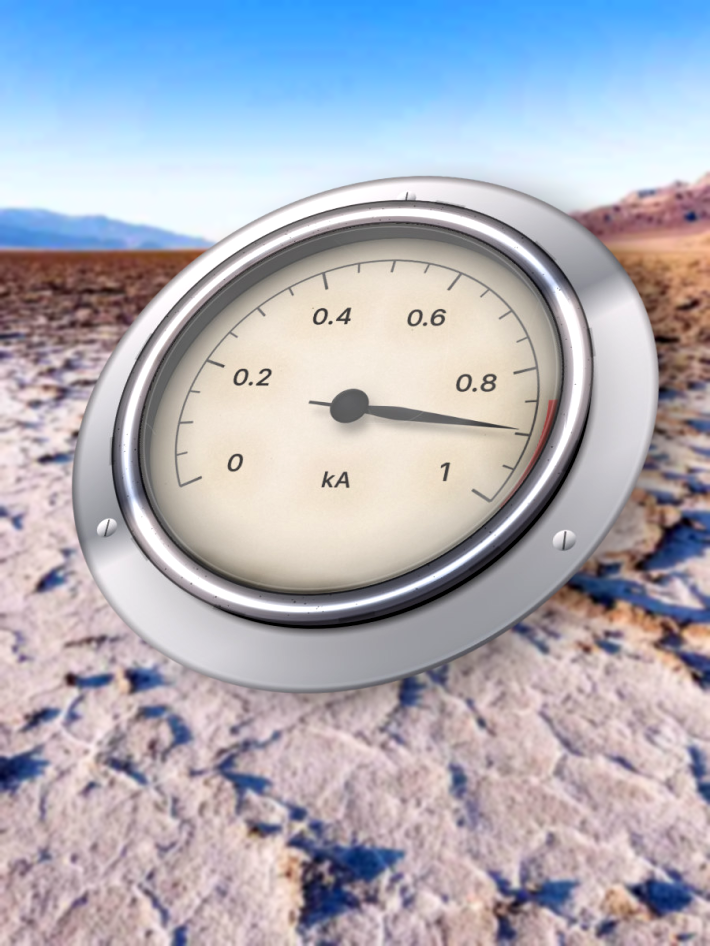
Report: 0.9; kA
